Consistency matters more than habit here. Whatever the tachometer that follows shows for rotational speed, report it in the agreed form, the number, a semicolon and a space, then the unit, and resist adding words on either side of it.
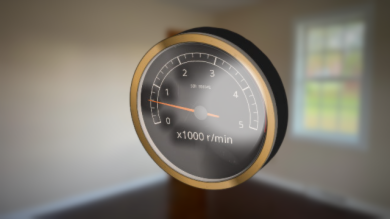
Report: 600; rpm
